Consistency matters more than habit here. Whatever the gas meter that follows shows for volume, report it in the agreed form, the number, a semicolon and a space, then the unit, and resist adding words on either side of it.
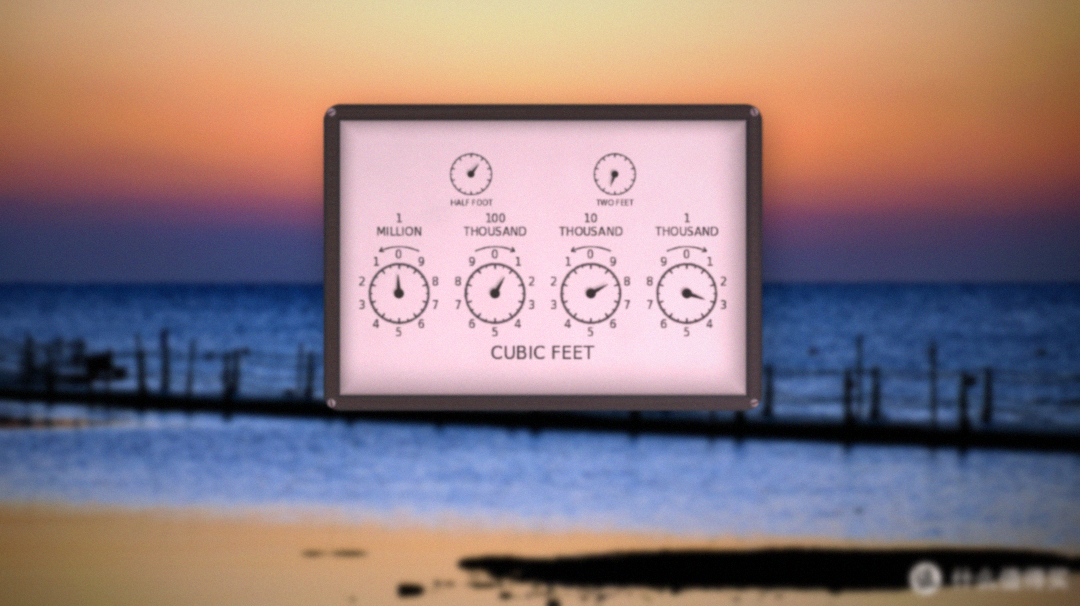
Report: 8300; ft³
